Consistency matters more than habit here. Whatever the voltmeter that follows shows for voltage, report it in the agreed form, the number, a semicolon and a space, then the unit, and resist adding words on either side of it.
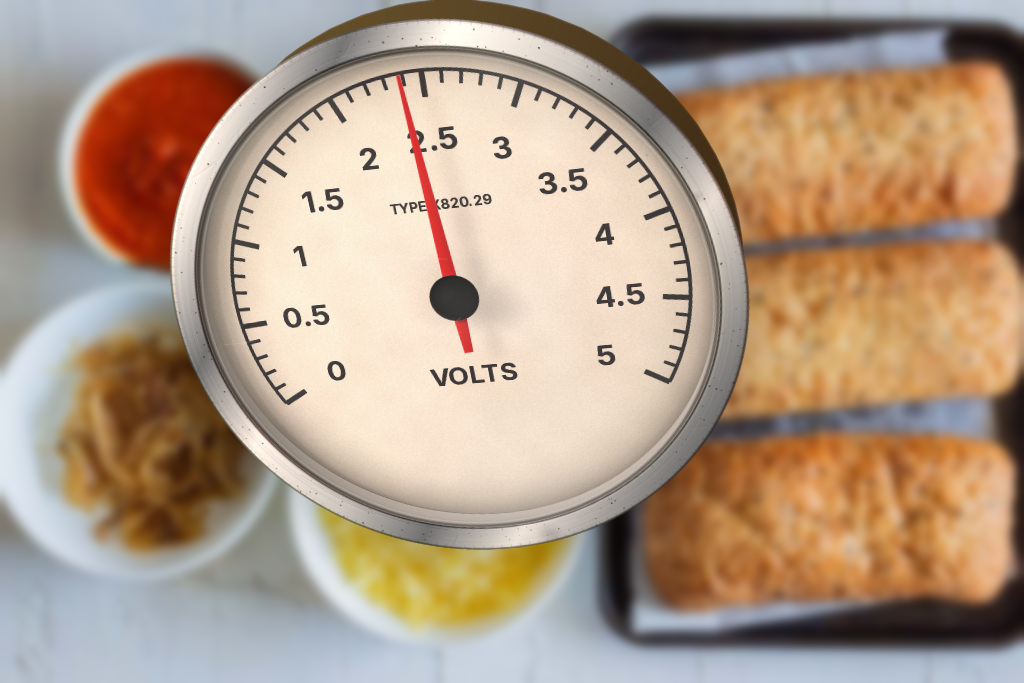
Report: 2.4; V
